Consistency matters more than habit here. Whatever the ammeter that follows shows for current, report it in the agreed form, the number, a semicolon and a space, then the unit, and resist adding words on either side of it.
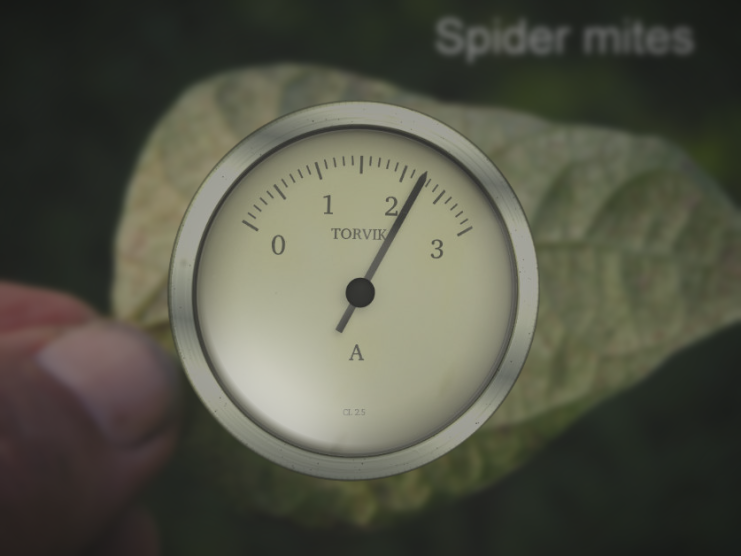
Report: 2.2; A
